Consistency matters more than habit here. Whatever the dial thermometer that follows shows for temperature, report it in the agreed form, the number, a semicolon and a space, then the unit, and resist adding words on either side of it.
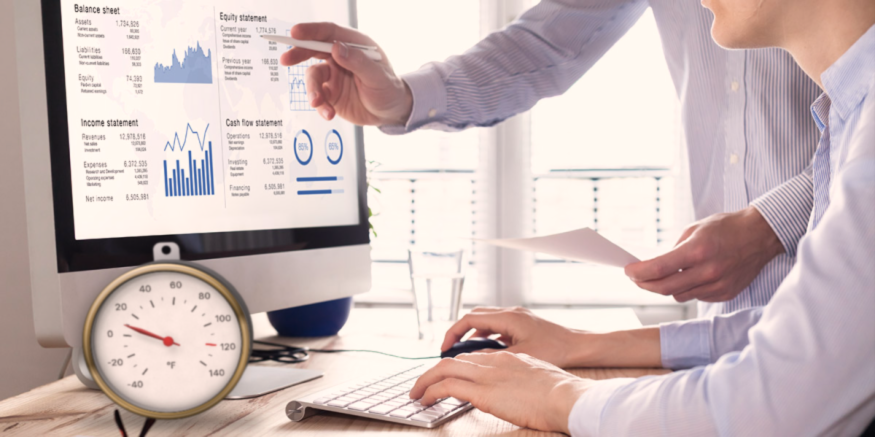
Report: 10; °F
